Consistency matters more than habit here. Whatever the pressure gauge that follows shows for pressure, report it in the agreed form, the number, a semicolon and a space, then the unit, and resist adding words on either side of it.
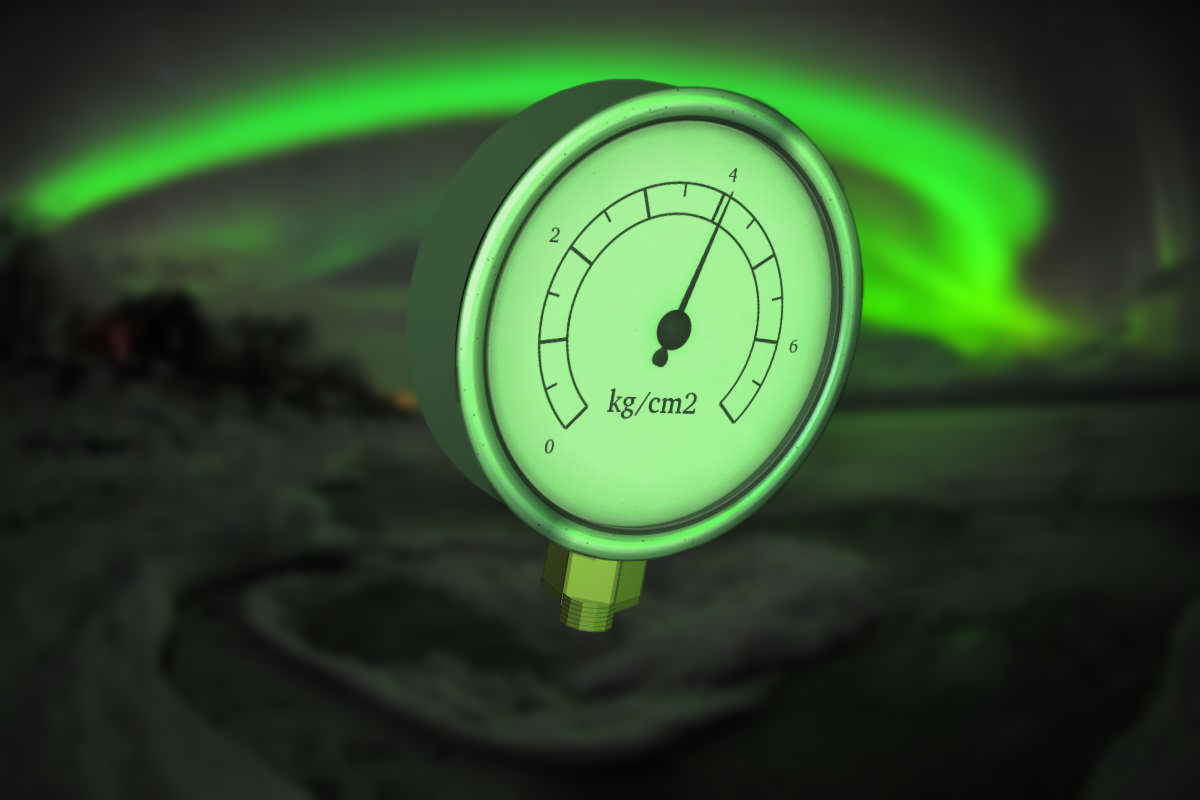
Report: 4; kg/cm²
